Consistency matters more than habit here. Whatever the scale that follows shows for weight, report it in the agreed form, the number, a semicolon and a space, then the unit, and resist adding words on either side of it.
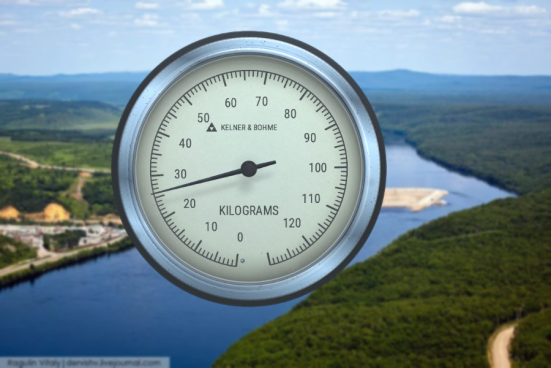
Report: 26; kg
